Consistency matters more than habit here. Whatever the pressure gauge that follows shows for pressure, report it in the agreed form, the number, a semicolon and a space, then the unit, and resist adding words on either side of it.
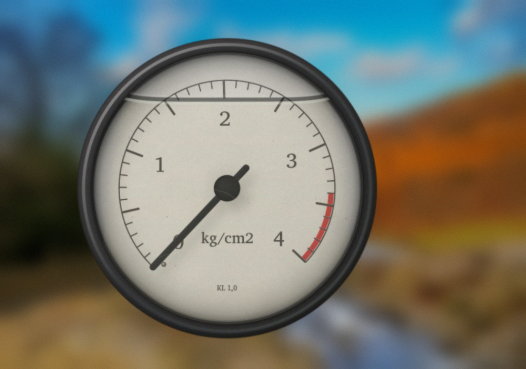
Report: 0; kg/cm²
